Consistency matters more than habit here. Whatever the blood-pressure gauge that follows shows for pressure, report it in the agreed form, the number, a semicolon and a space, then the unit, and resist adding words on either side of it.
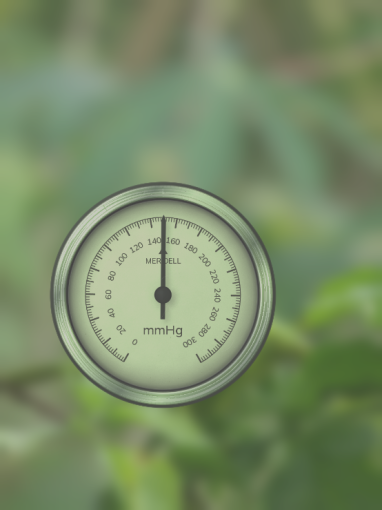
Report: 150; mmHg
